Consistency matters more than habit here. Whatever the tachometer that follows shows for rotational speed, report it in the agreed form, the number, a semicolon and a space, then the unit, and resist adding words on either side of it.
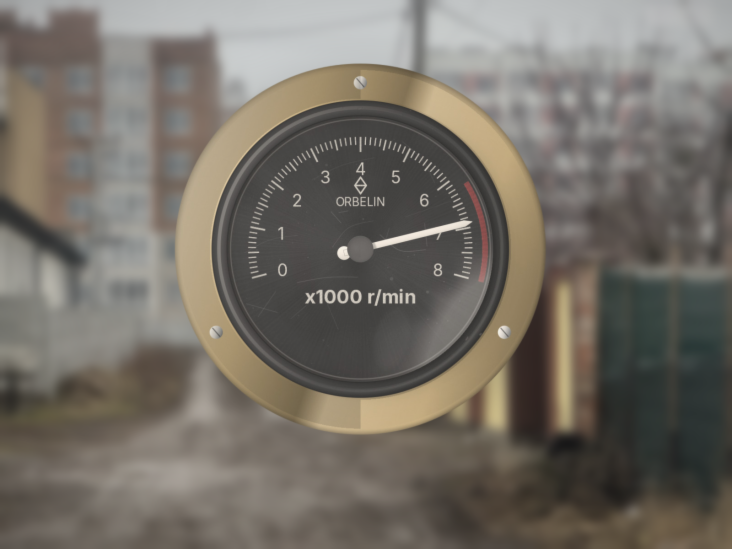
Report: 6900; rpm
